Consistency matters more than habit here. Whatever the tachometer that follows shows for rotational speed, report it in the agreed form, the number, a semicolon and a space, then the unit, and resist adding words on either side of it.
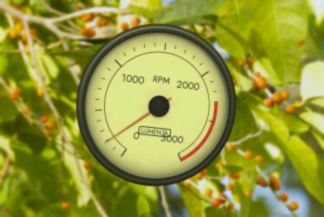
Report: 200; rpm
